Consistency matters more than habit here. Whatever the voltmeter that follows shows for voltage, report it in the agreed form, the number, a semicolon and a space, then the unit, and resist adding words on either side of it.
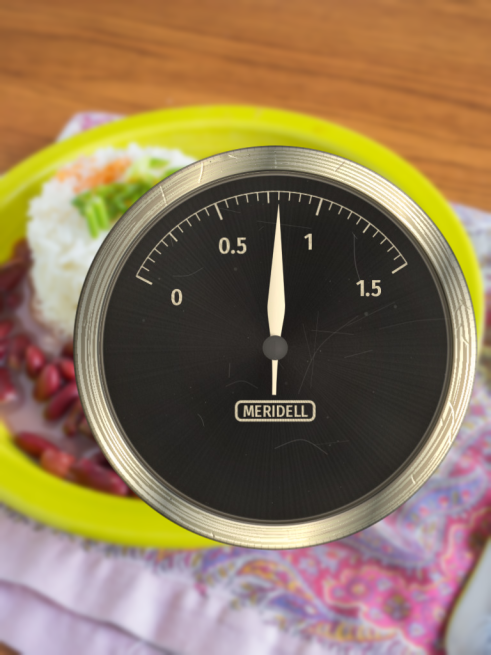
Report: 0.8; V
